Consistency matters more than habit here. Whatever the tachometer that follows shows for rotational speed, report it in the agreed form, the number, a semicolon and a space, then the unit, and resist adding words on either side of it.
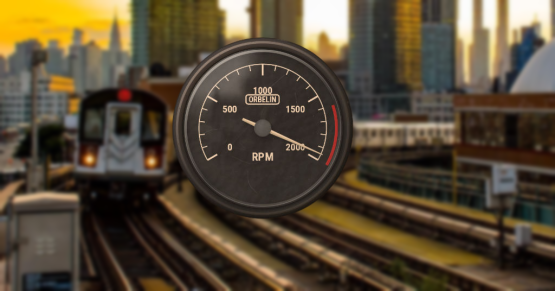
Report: 1950; rpm
